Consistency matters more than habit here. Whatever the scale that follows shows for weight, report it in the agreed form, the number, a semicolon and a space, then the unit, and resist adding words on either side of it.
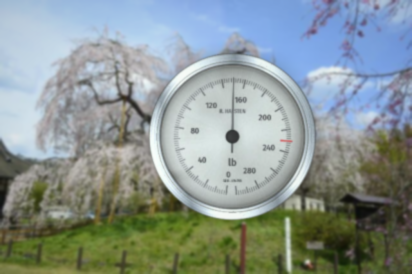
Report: 150; lb
